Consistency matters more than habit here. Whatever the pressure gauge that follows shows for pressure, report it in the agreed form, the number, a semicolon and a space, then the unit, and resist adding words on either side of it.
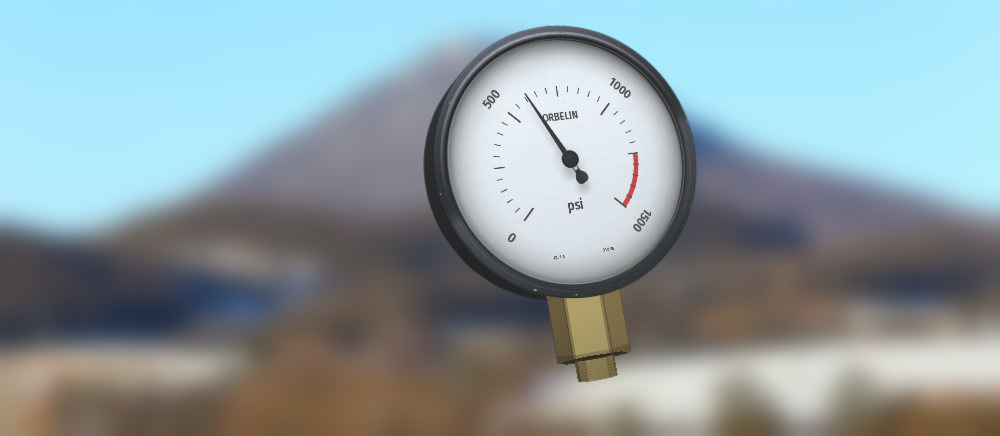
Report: 600; psi
